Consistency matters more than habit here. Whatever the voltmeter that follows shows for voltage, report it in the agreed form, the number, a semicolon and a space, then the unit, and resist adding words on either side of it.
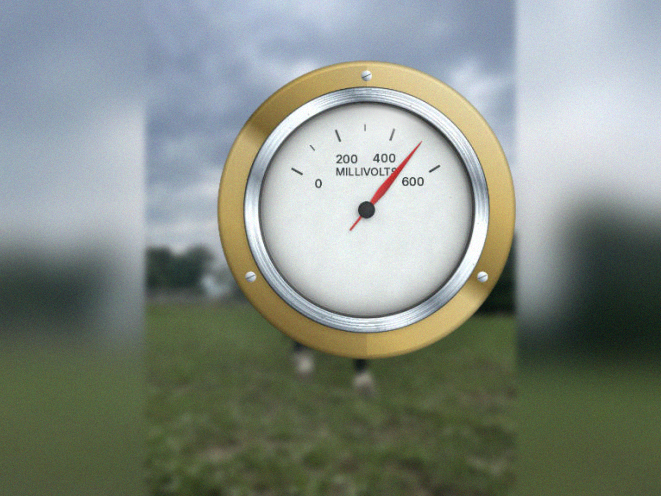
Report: 500; mV
